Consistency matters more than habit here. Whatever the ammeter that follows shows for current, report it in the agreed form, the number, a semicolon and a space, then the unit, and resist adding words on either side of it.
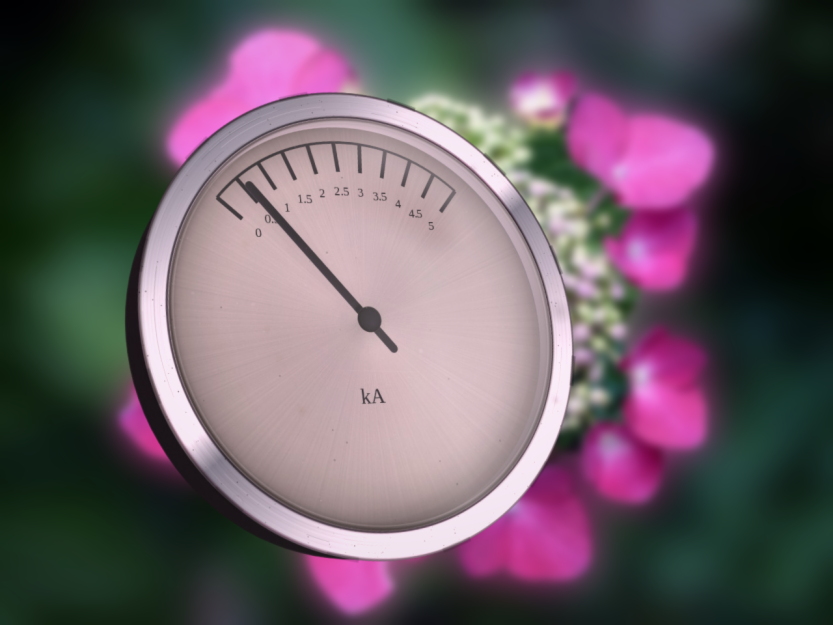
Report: 0.5; kA
